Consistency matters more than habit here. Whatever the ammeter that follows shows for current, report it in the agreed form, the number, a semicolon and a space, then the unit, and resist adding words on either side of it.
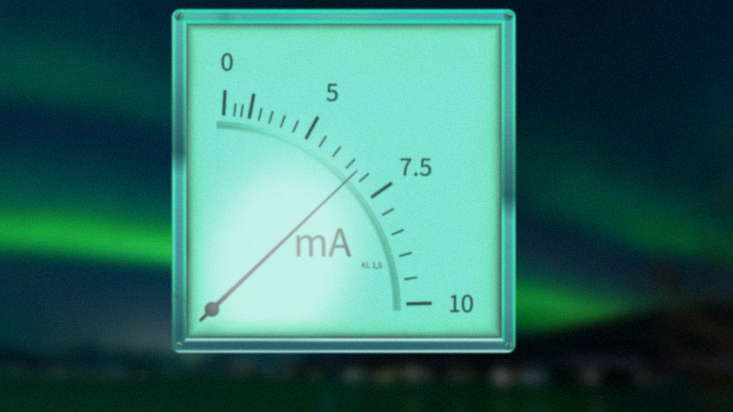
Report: 6.75; mA
